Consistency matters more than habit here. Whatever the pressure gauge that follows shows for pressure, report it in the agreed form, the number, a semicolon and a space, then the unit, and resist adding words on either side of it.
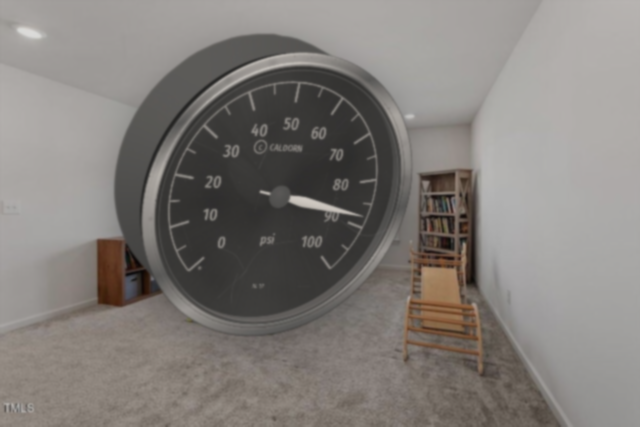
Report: 87.5; psi
